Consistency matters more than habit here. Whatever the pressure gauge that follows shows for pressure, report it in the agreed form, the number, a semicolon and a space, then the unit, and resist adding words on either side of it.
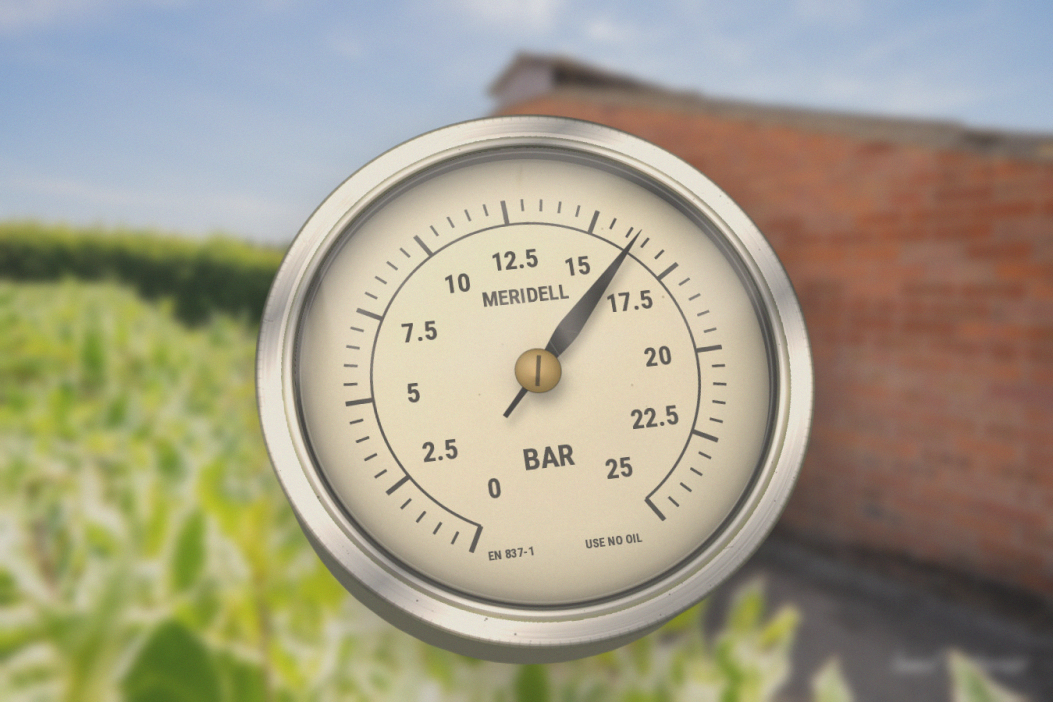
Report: 16.25; bar
